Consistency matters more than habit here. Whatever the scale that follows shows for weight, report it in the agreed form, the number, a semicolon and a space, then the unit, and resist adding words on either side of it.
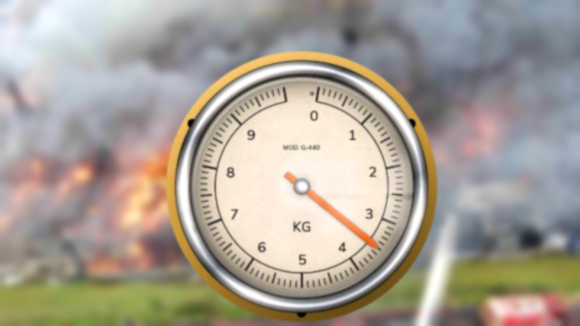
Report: 3.5; kg
